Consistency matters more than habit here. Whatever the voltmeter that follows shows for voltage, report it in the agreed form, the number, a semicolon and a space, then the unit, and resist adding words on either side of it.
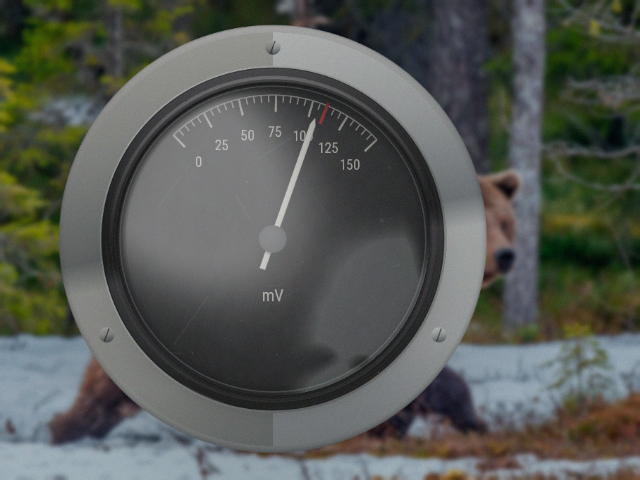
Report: 105; mV
